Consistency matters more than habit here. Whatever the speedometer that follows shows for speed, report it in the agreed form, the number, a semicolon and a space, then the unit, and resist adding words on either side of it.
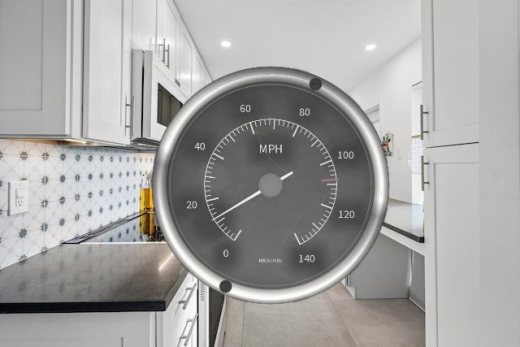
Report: 12; mph
